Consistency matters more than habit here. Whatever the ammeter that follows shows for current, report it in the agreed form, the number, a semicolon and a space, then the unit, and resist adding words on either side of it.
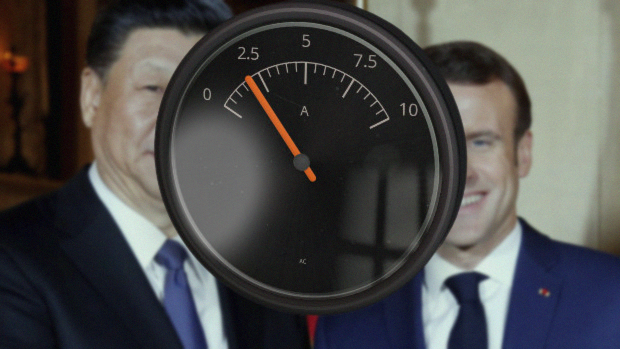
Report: 2; A
